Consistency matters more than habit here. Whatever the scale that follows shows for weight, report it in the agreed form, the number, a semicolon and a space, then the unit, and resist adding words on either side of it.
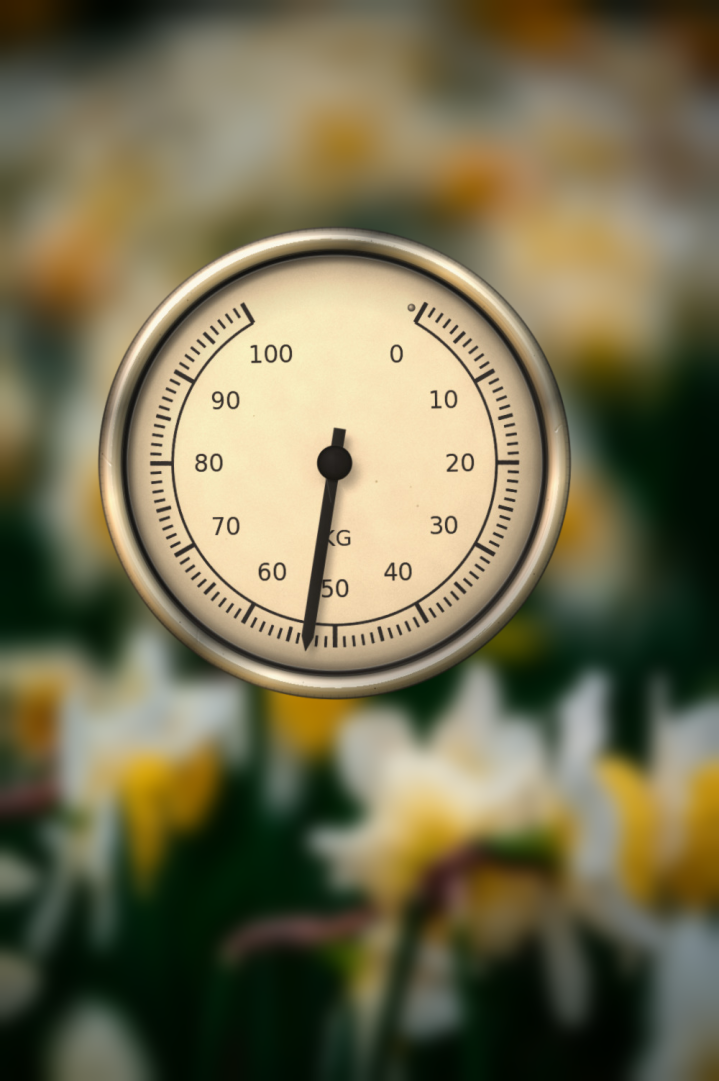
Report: 53; kg
